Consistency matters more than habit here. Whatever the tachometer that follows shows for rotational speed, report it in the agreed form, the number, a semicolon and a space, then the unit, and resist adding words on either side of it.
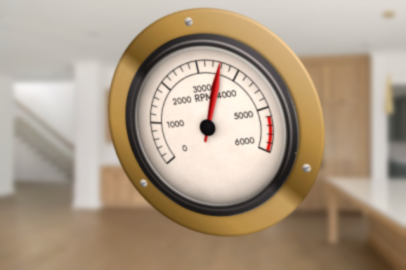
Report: 3600; rpm
